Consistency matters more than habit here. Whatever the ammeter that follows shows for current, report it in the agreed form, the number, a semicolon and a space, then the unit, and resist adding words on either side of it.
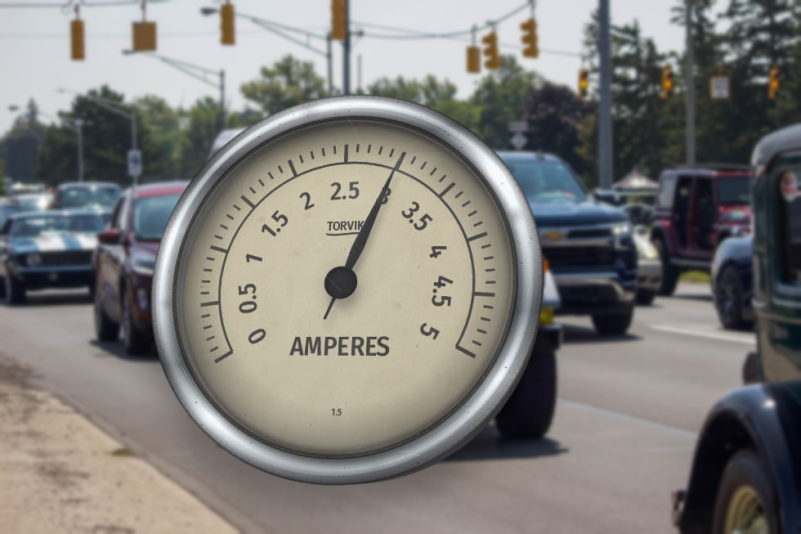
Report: 3; A
